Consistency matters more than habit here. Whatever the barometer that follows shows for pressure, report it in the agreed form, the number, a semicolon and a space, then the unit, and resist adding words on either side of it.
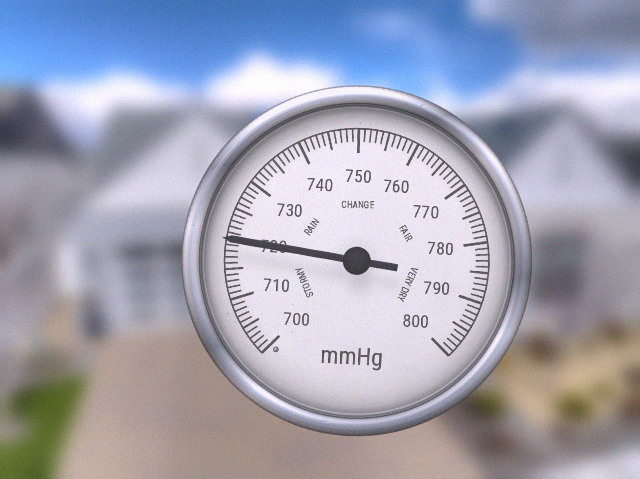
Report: 720; mmHg
